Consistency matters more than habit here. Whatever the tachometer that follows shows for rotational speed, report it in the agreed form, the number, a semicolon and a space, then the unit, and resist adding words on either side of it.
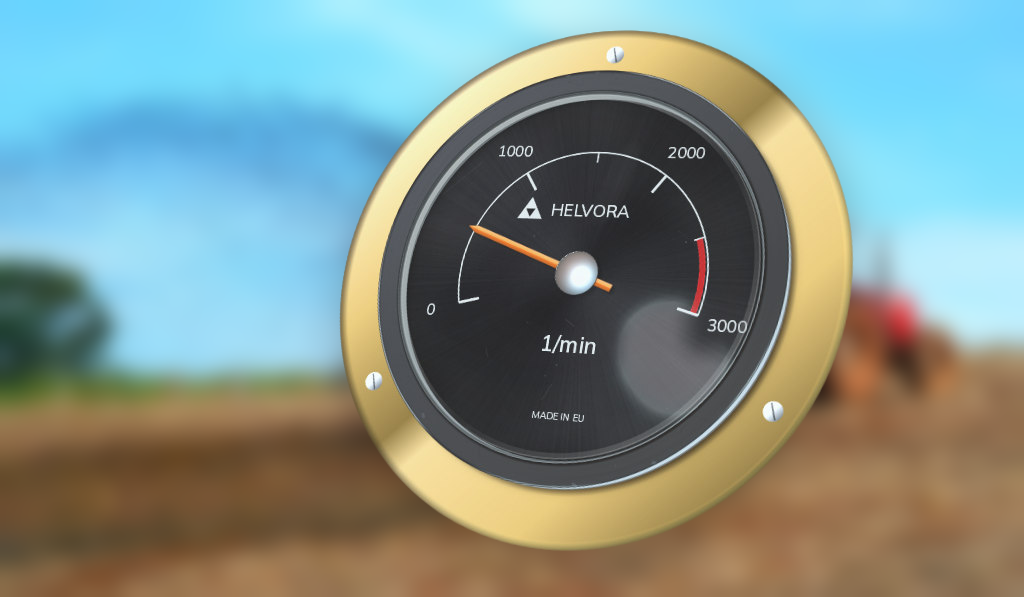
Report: 500; rpm
